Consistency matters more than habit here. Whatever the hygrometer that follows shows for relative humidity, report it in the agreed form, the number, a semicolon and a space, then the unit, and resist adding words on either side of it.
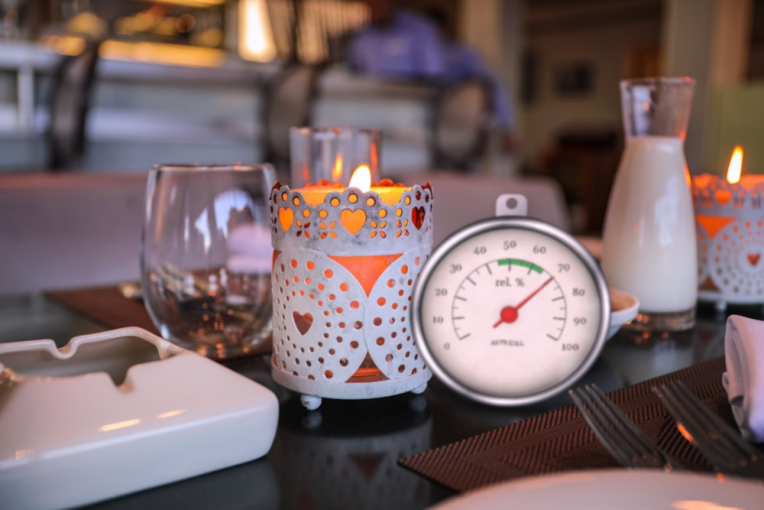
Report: 70; %
